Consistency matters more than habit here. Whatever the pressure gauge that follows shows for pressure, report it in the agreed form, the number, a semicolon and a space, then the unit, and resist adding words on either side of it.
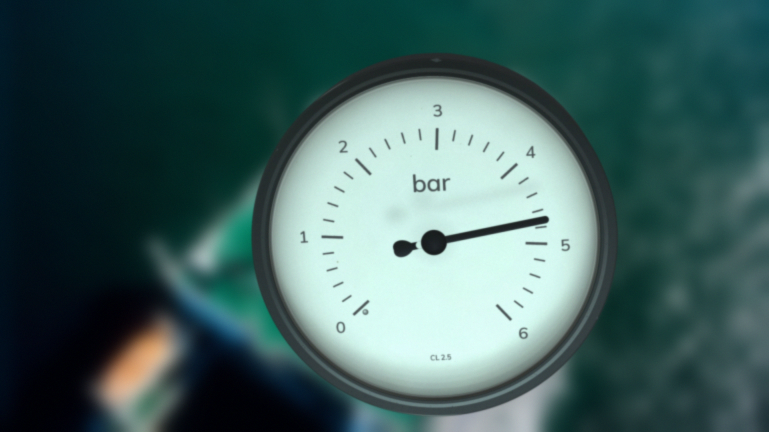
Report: 4.7; bar
